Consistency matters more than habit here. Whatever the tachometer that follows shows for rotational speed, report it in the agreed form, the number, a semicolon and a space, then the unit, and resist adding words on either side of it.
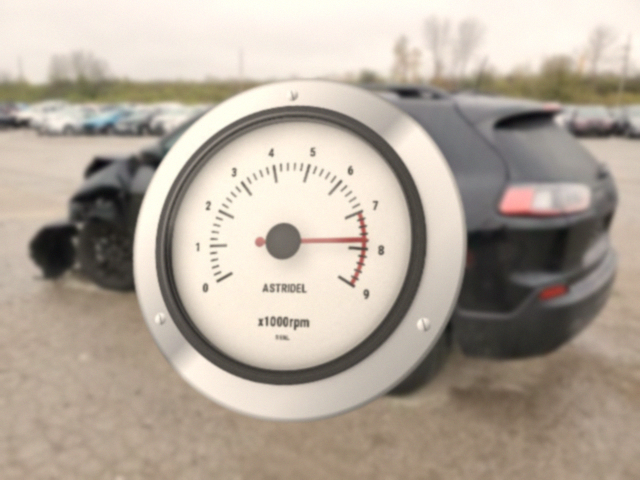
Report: 7800; rpm
